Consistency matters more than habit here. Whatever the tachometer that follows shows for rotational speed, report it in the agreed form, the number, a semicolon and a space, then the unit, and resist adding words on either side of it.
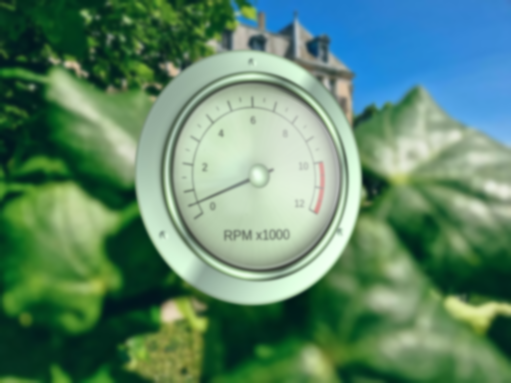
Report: 500; rpm
